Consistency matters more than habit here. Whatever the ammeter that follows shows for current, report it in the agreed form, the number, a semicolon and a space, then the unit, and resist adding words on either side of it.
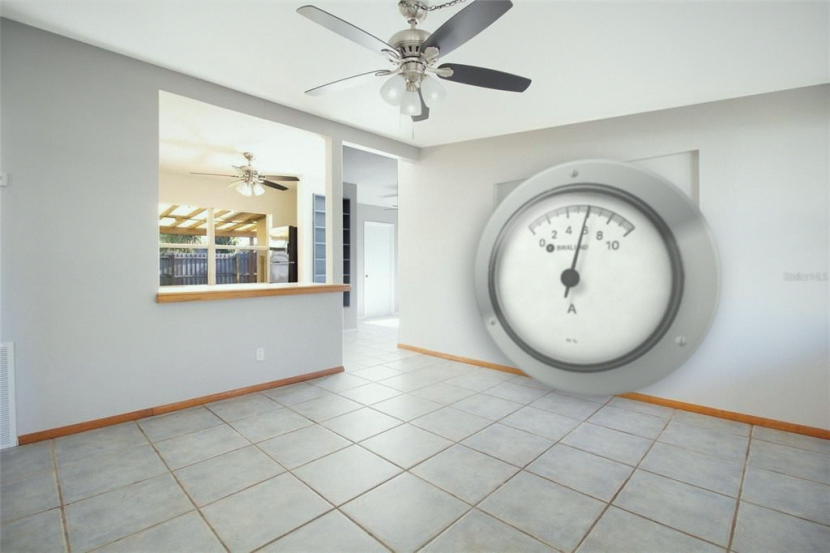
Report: 6; A
